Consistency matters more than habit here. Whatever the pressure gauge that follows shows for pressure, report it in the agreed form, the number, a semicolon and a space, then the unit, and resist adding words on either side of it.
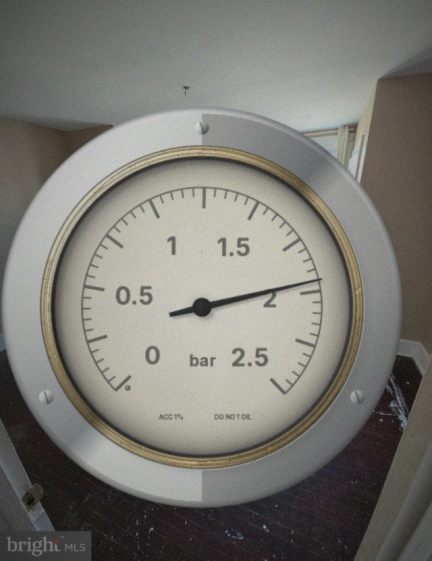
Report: 1.95; bar
